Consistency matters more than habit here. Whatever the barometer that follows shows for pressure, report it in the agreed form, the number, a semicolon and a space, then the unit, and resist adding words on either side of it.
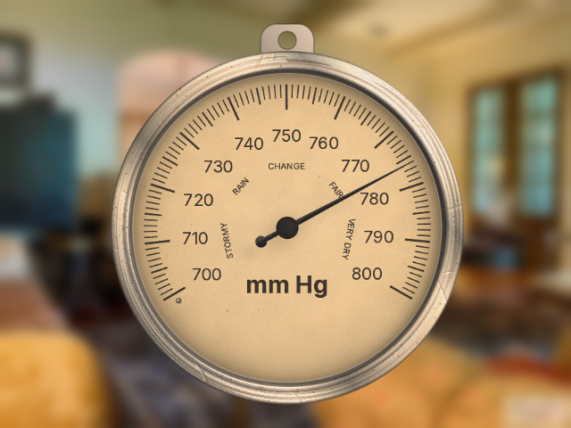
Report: 776; mmHg
